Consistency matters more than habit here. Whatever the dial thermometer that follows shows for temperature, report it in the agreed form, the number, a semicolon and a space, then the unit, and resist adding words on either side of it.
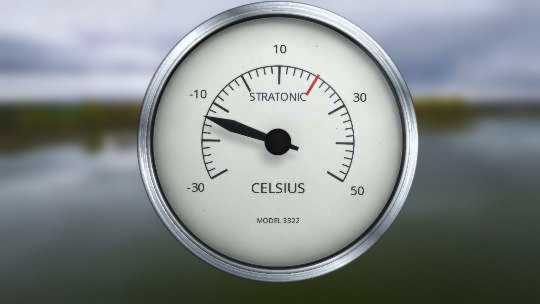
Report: -14; °C
